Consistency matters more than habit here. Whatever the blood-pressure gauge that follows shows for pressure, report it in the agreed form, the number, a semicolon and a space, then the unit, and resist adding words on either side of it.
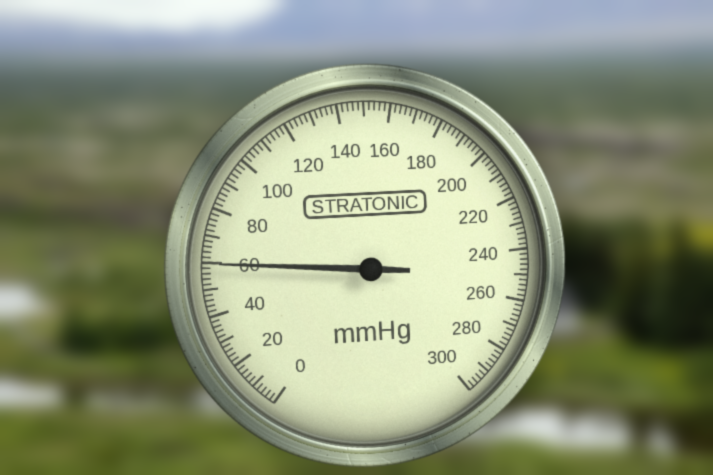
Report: 60; mmHg
